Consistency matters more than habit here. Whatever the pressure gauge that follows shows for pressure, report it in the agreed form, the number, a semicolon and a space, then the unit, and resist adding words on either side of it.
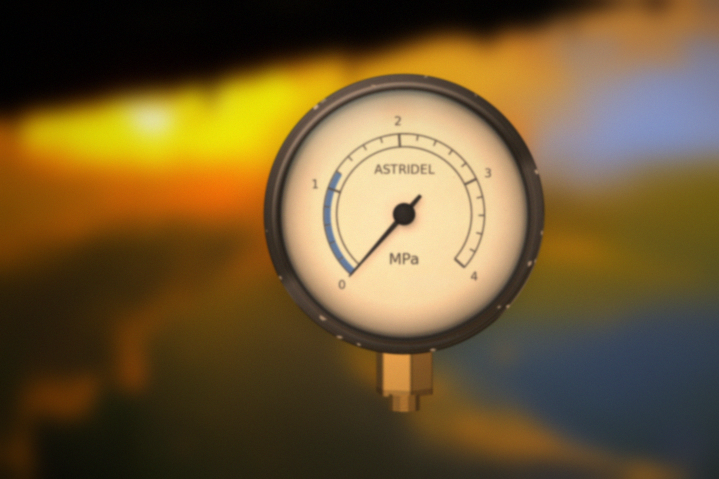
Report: 0; MPa
